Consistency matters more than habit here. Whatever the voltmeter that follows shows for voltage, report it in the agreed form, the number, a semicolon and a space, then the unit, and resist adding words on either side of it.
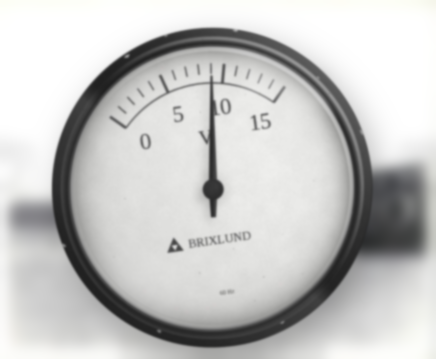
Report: 9; V
